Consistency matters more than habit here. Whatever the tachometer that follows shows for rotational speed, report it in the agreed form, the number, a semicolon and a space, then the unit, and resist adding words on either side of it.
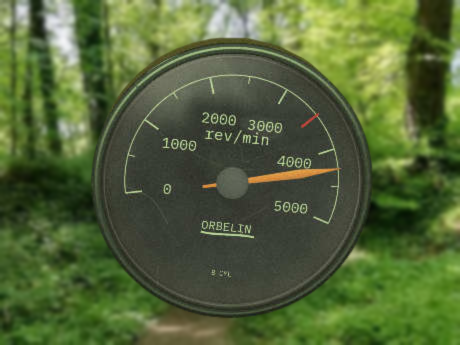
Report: 4250; rpm
